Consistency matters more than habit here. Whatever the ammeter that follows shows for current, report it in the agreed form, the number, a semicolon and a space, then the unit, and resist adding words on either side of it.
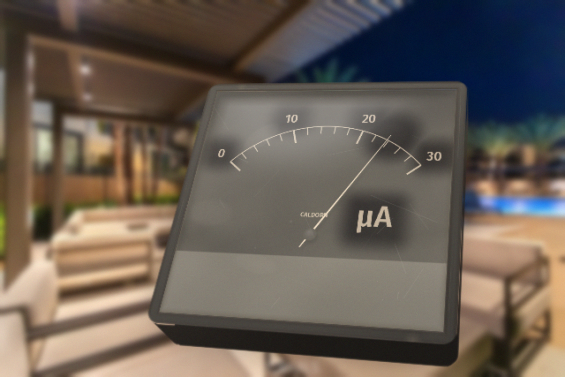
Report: 24; µA
